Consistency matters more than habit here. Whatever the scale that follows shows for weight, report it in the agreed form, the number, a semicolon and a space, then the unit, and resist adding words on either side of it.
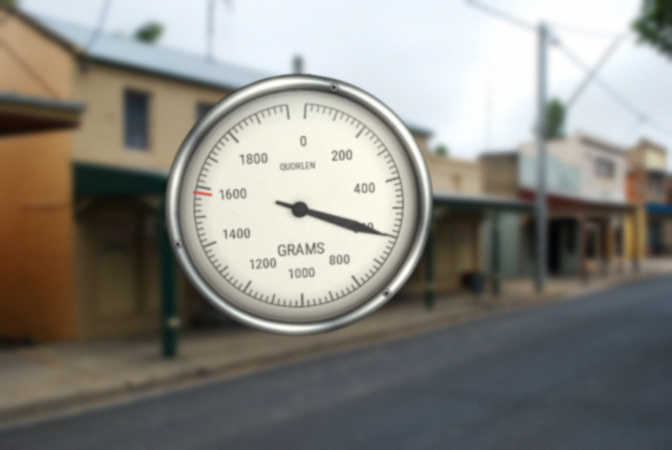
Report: 600; g
